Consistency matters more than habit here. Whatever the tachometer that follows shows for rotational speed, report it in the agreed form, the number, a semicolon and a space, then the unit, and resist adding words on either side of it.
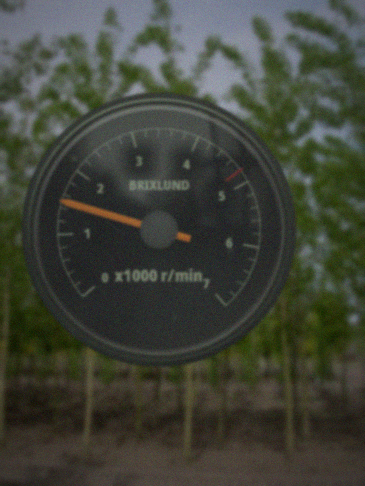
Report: 1500; rpm
